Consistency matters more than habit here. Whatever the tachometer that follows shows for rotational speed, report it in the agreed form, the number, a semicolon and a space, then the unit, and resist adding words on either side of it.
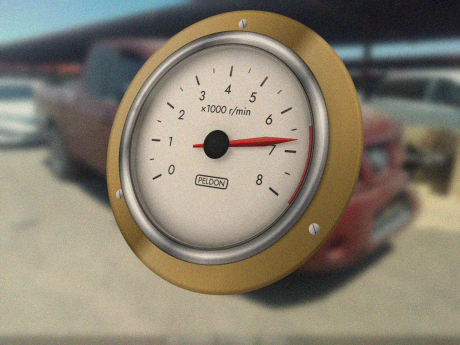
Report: 6750; rpm
